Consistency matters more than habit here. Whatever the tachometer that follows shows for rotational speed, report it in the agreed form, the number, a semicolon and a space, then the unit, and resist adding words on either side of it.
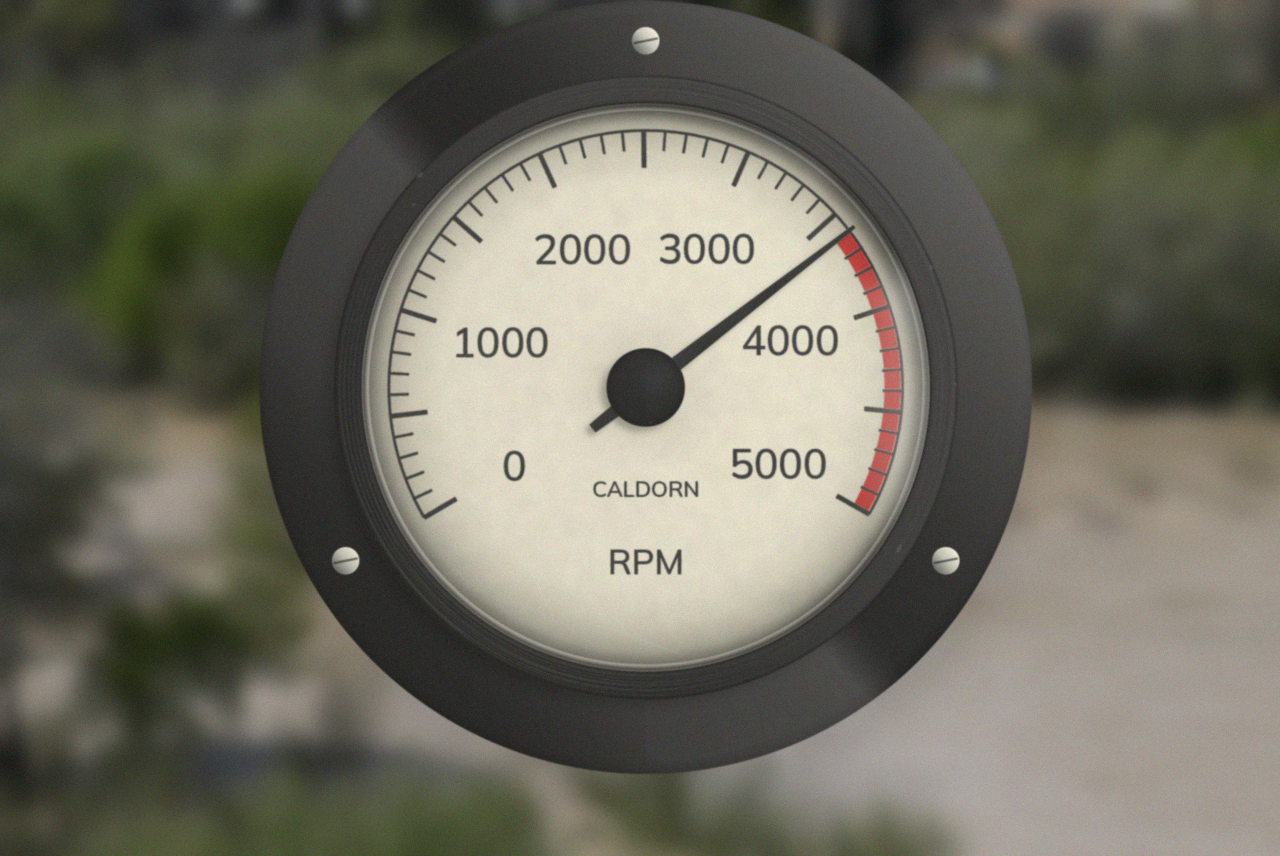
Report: 3600; rpm
